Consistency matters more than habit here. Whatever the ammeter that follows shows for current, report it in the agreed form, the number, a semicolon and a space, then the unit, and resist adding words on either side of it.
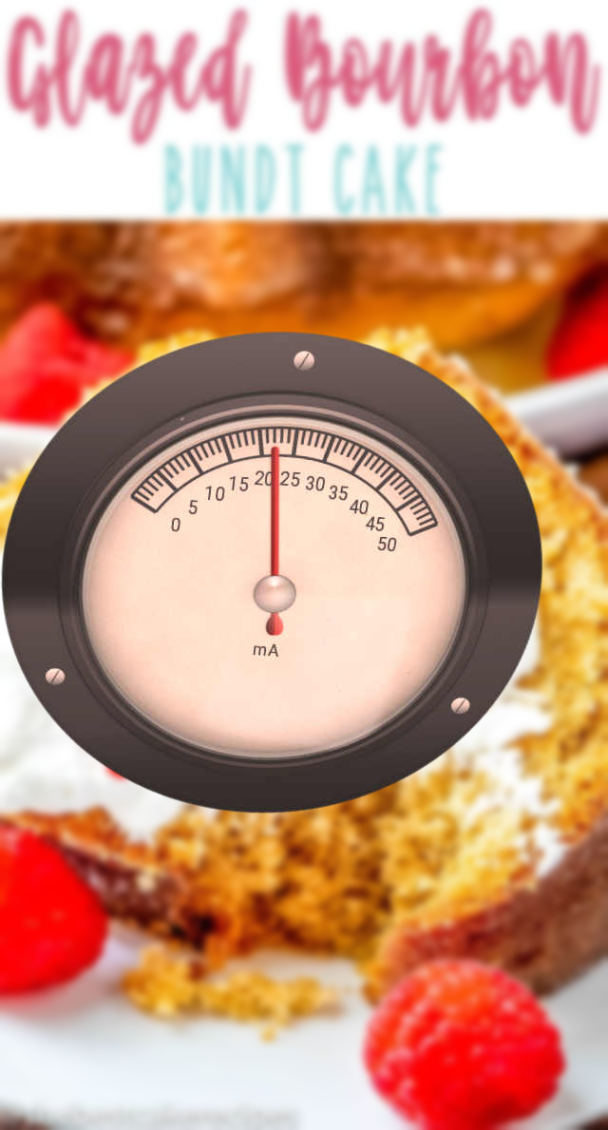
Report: 22; mA
